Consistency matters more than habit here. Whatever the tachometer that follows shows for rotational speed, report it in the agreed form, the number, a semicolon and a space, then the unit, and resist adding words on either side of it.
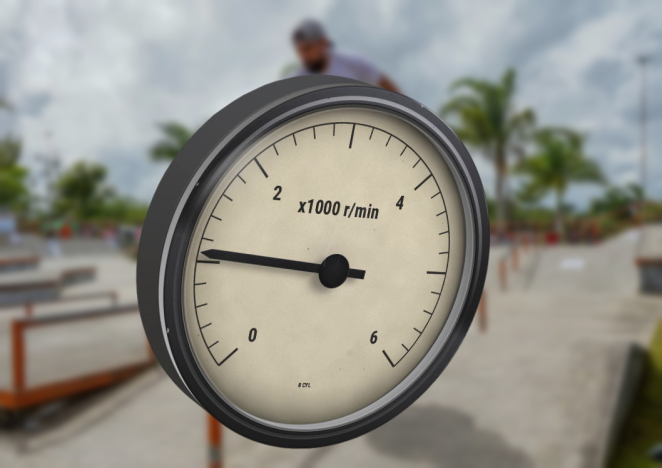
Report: 1100; rpm
